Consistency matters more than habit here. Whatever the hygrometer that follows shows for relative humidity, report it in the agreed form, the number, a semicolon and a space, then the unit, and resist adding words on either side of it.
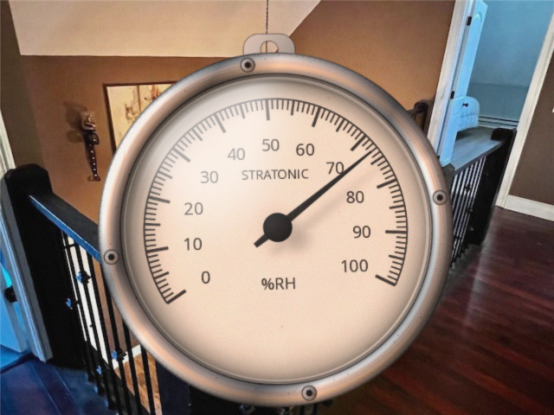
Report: 73; %
